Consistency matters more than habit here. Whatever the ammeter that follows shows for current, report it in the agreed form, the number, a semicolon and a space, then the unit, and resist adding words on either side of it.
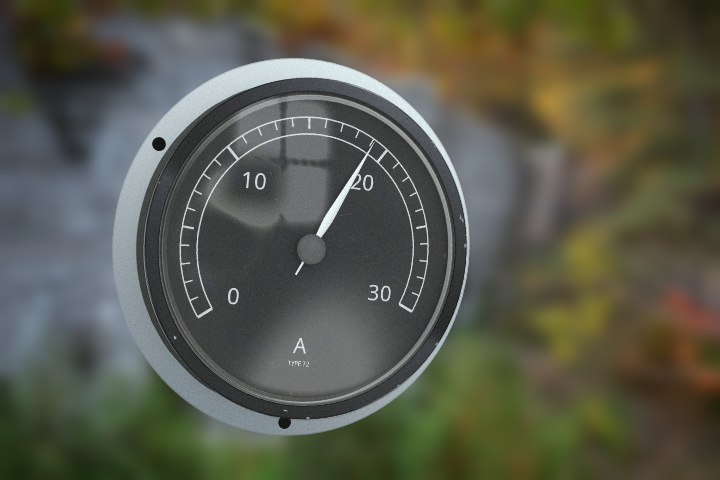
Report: 19; A
